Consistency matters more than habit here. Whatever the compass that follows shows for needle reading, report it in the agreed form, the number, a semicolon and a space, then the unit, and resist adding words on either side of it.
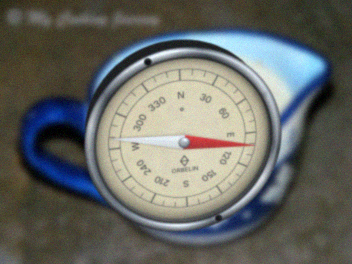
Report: 100; °
